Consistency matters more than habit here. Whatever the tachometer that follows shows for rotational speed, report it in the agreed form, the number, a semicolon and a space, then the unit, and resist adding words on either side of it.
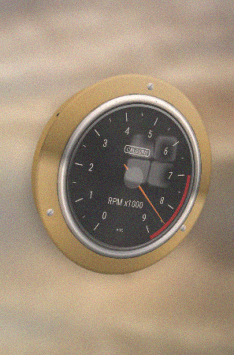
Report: 8500; rpm
